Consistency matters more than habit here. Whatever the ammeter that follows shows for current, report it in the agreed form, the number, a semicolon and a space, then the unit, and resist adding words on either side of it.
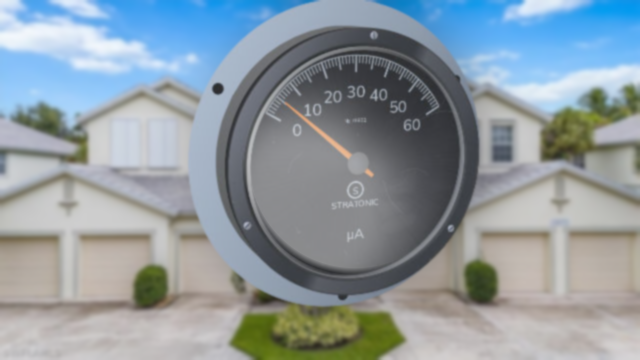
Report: 5; µA
